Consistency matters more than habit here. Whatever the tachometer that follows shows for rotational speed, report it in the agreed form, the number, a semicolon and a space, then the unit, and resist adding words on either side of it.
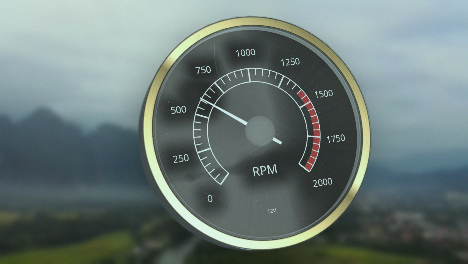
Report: 600; rpm
